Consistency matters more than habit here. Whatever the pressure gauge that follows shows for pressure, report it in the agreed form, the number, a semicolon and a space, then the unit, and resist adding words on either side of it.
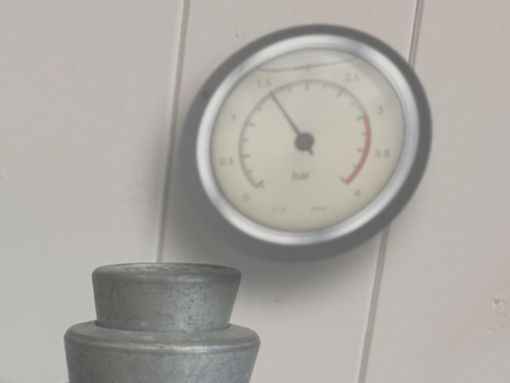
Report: 1.5; bar
